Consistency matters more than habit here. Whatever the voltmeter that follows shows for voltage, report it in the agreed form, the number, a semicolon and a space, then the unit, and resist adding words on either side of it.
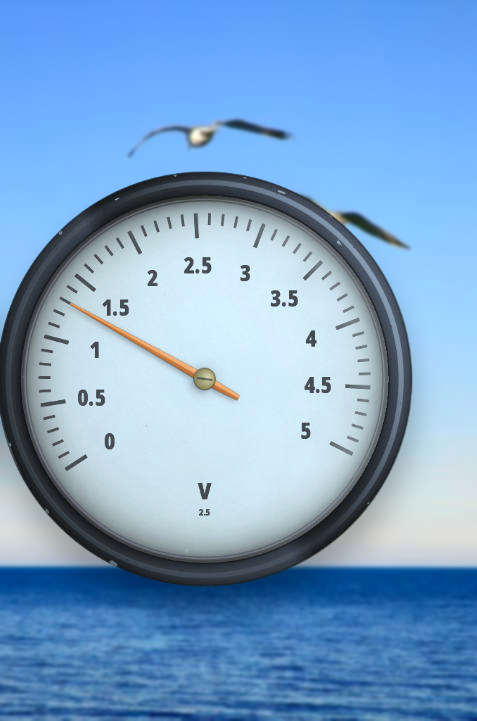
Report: 1.3; V
